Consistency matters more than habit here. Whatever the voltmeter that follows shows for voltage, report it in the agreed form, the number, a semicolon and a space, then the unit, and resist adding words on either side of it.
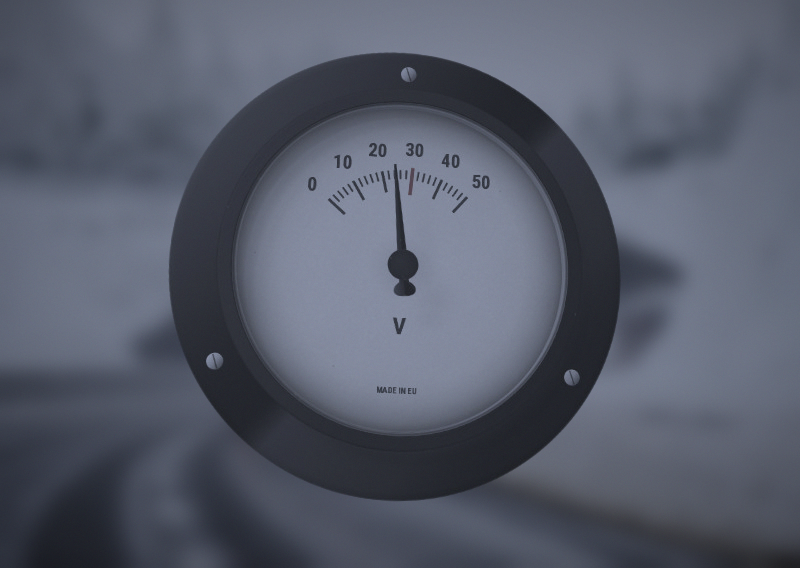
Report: 24; V
